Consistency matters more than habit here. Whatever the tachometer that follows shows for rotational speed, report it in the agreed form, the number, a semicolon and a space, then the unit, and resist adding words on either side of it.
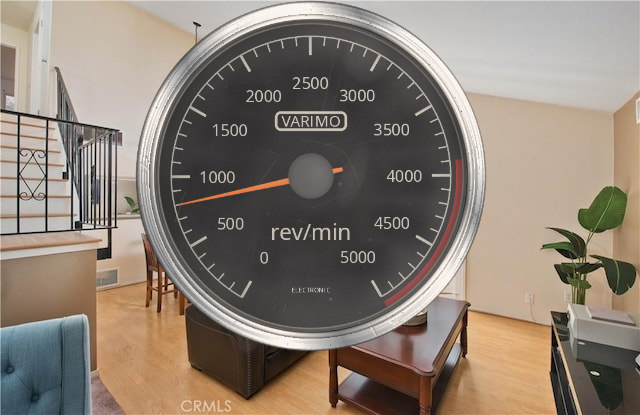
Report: 800; rpm
